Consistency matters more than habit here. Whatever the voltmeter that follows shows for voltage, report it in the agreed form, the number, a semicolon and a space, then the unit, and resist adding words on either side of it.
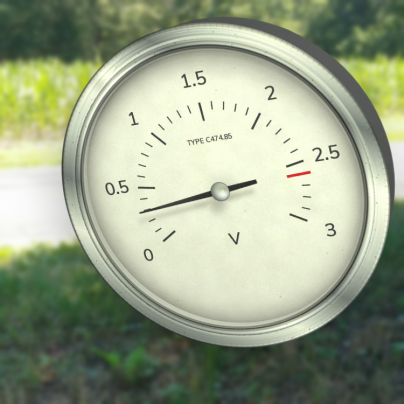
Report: 0.3; V
